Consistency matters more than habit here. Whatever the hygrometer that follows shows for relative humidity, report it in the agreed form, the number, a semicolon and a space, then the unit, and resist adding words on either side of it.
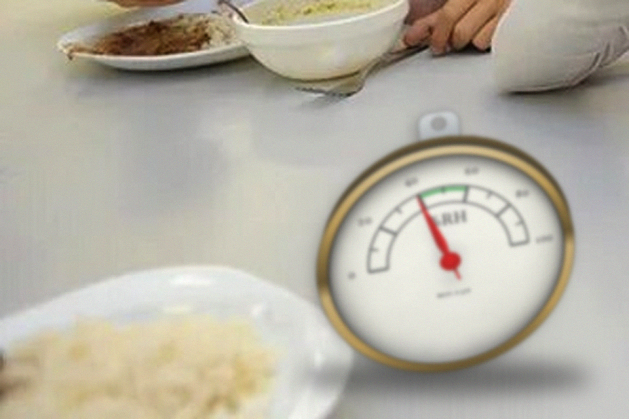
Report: 40; %
